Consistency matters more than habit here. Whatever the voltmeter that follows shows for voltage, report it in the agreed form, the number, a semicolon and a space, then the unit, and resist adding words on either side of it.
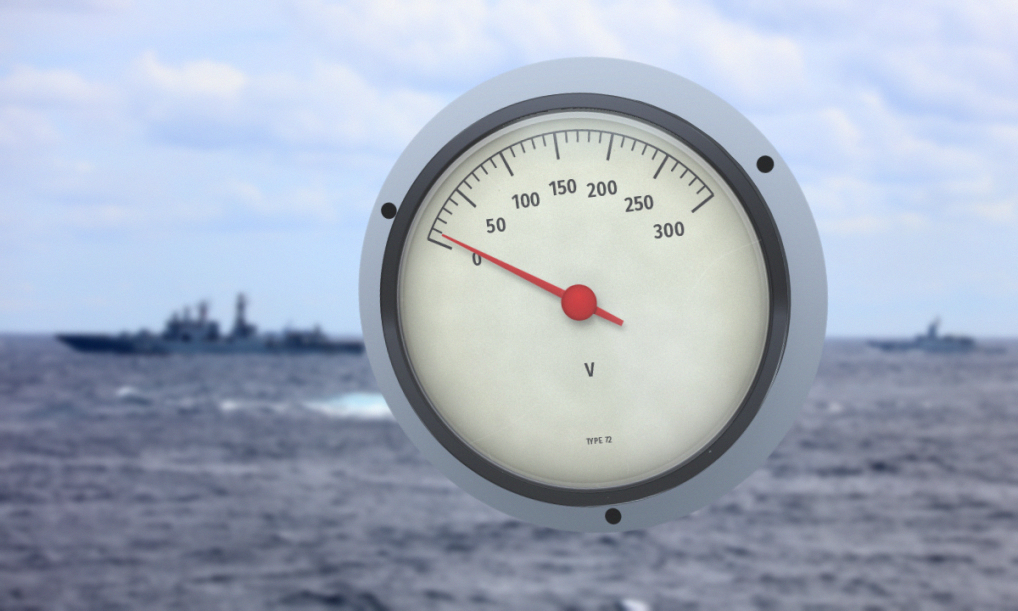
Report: 10; V
